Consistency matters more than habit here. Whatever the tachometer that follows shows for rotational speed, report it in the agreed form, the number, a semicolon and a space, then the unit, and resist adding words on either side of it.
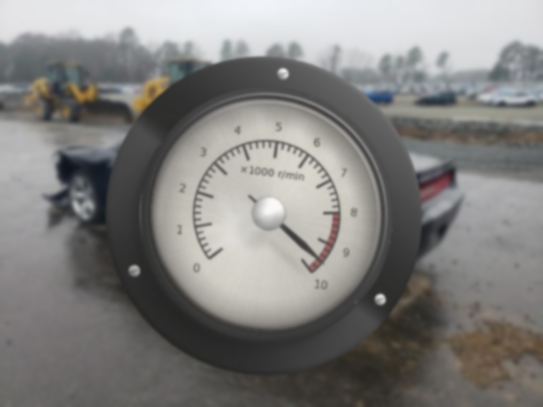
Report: 9600; rpm
